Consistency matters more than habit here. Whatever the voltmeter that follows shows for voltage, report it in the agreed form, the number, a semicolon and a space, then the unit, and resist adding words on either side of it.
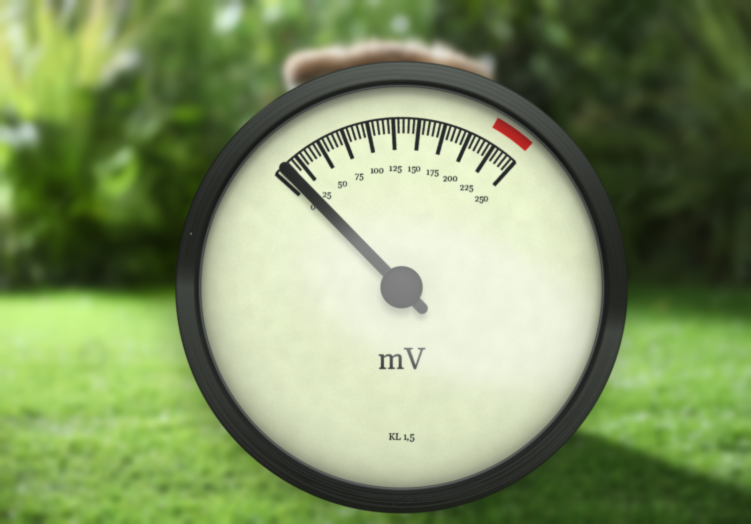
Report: 10; mV
